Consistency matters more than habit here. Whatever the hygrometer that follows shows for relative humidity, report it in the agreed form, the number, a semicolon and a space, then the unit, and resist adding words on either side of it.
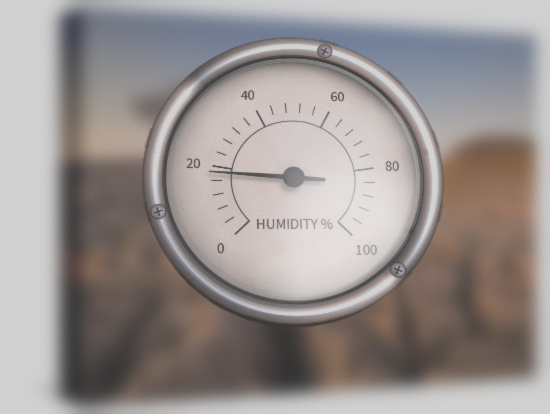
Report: 18; %
